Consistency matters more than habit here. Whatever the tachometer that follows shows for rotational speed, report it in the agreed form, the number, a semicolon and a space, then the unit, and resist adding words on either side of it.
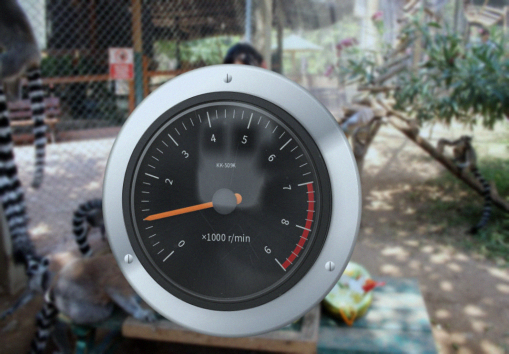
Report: 1000; rpm
